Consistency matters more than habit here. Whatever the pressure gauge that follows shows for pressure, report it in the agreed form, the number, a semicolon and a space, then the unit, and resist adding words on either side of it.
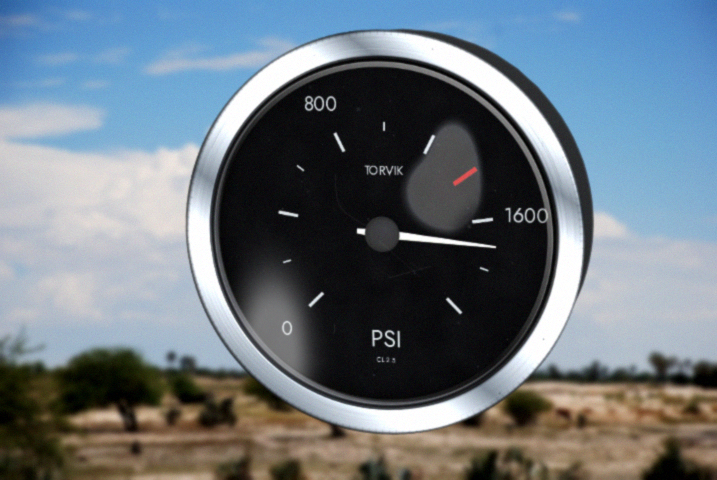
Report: 1700; psi
